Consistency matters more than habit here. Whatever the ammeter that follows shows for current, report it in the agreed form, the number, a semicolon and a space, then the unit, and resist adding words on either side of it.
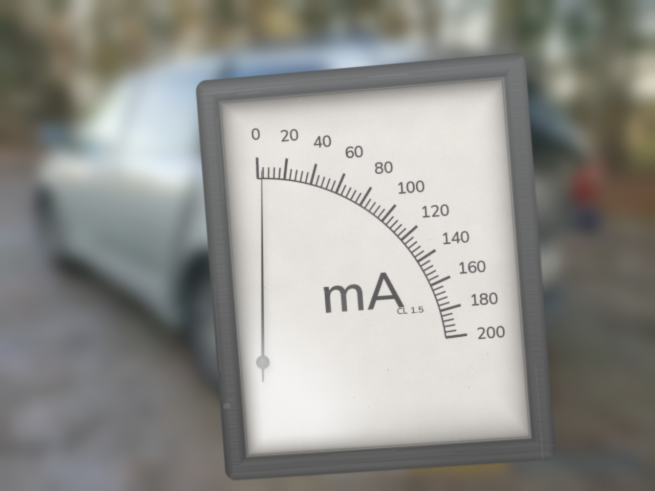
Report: 4; mA
